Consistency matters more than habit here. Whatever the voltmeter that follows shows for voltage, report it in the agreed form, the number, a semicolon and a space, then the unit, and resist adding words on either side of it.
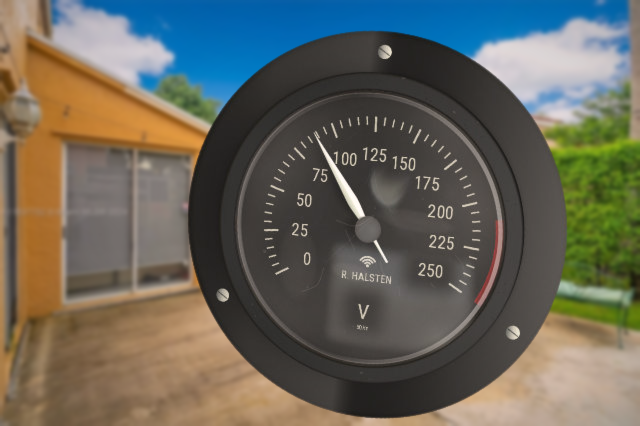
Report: 90; V
